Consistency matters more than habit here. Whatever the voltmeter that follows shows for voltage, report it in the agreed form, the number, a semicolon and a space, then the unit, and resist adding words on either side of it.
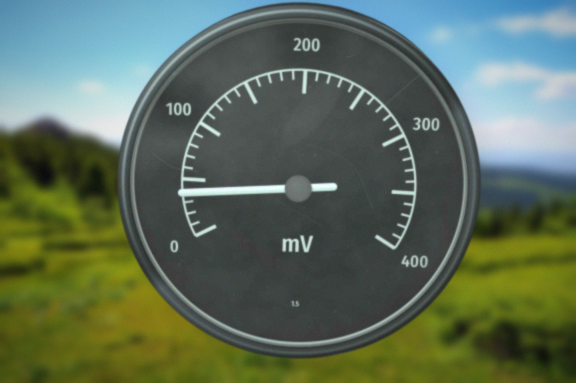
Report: 40; mV
